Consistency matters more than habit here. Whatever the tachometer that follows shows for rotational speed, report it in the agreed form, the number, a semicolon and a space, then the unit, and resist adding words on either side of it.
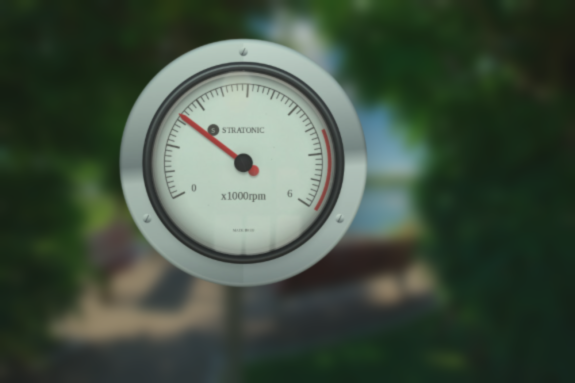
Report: 1600; rpm
